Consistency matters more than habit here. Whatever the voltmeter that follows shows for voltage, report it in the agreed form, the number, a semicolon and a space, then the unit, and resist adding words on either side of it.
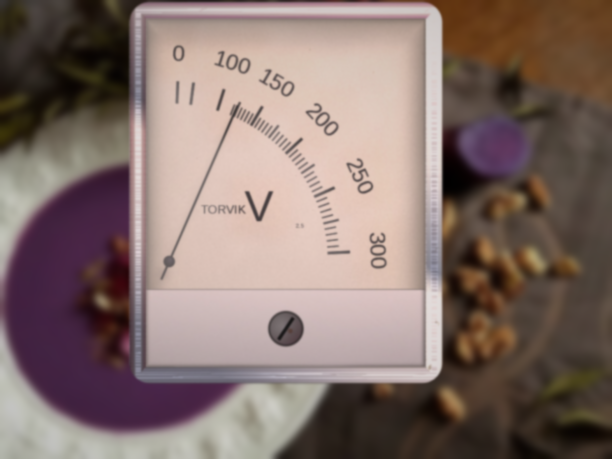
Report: 125; V
